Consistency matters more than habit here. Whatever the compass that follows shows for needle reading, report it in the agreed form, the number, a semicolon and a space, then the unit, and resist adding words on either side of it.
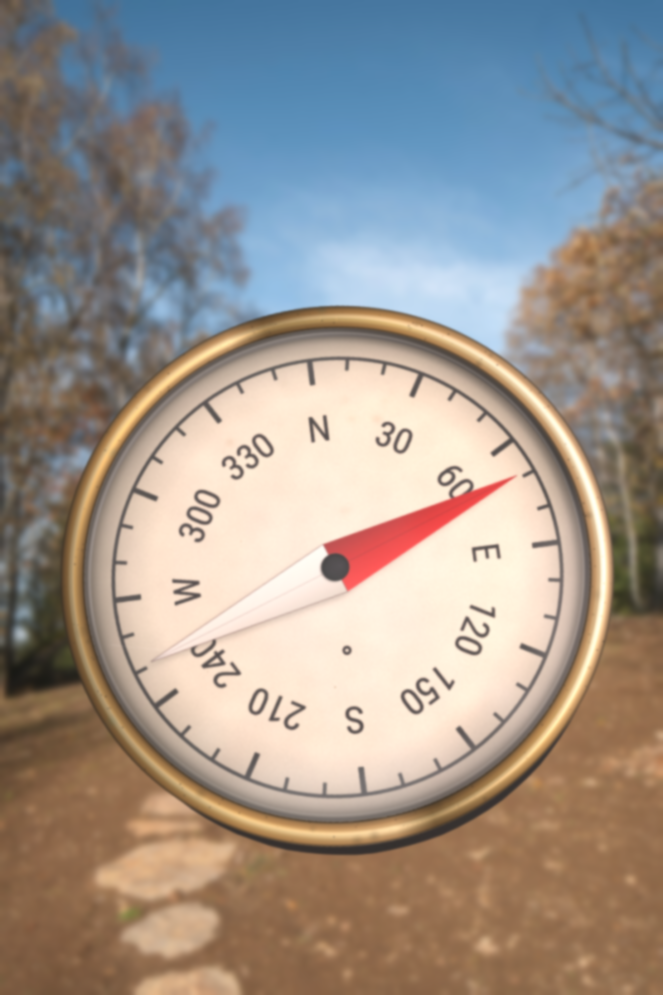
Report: 70; °
